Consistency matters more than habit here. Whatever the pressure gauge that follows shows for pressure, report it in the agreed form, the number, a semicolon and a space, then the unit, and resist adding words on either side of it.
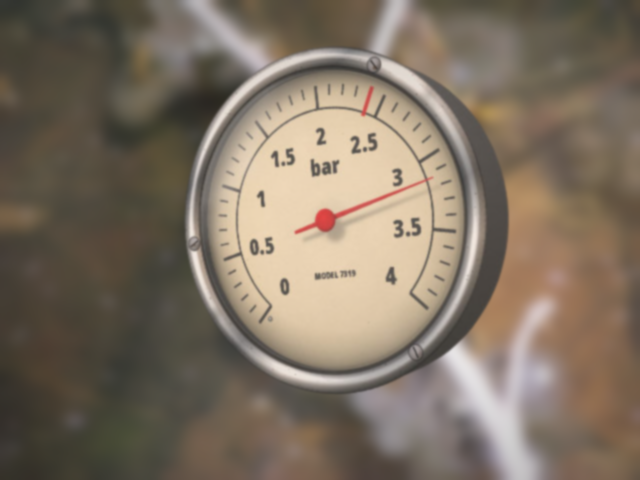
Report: 3.15; bar
